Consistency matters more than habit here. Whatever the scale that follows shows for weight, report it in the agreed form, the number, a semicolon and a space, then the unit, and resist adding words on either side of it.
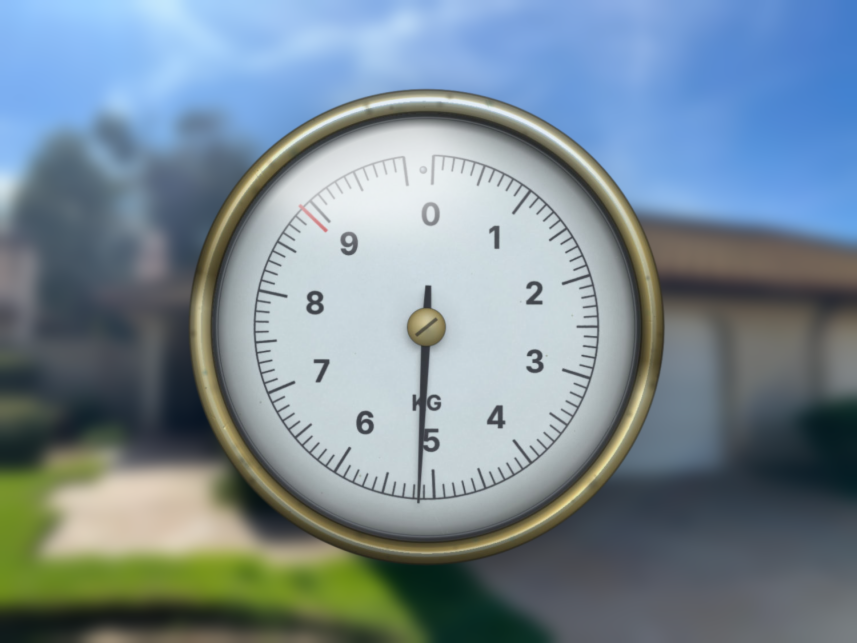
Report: 5.15; kg
